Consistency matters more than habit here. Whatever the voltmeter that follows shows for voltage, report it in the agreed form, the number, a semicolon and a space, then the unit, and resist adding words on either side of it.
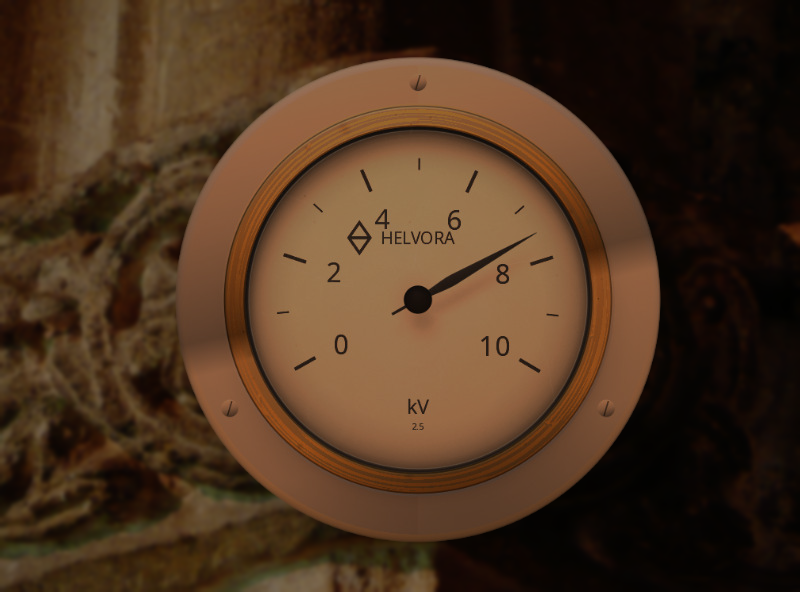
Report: 7.5; kV
